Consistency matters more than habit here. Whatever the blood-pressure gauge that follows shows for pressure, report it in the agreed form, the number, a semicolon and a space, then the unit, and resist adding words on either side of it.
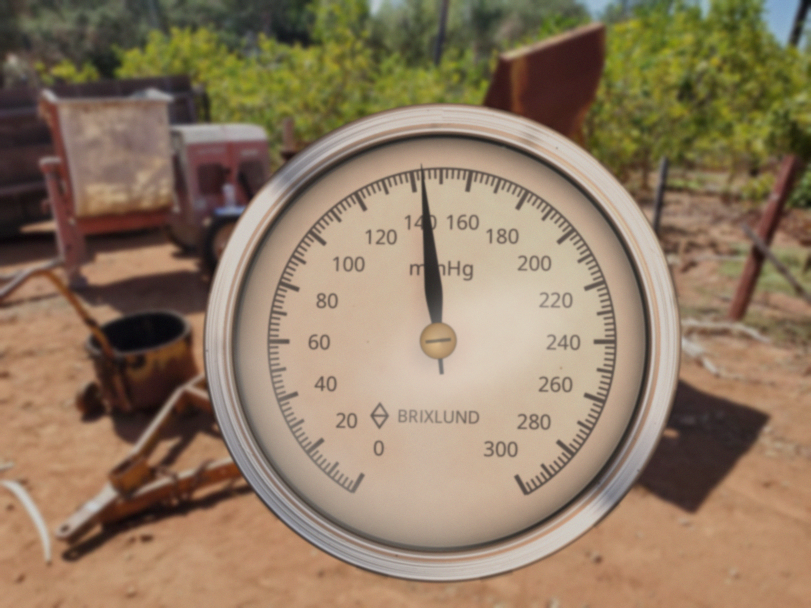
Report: 144; mmHg
